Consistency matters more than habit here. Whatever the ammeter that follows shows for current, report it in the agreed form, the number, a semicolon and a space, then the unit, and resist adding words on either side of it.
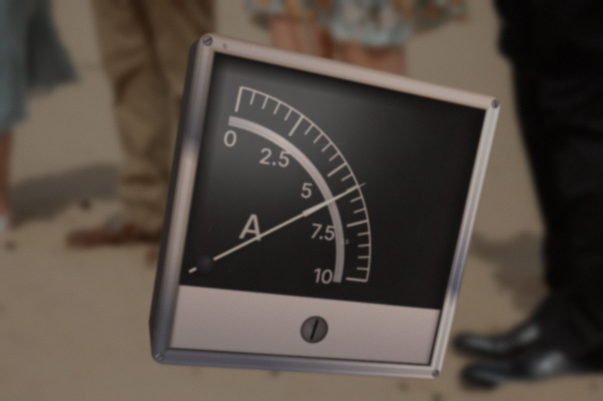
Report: 6; A
